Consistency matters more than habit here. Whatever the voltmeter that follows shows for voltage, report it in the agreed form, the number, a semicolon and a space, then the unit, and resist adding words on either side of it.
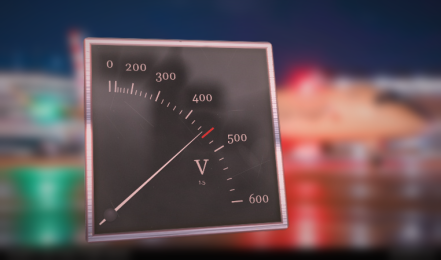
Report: 450; V
